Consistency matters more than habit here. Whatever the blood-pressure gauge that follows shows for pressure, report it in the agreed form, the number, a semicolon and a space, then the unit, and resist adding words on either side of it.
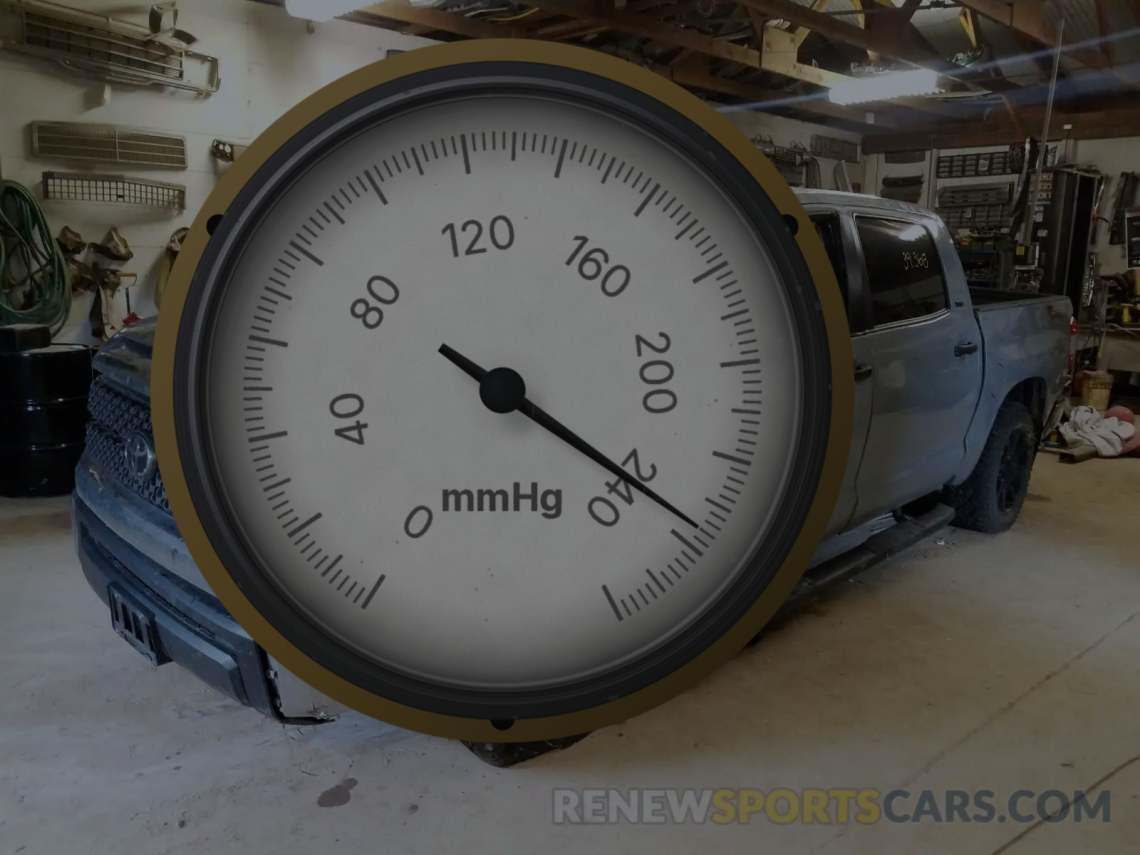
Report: 236; mmHg
